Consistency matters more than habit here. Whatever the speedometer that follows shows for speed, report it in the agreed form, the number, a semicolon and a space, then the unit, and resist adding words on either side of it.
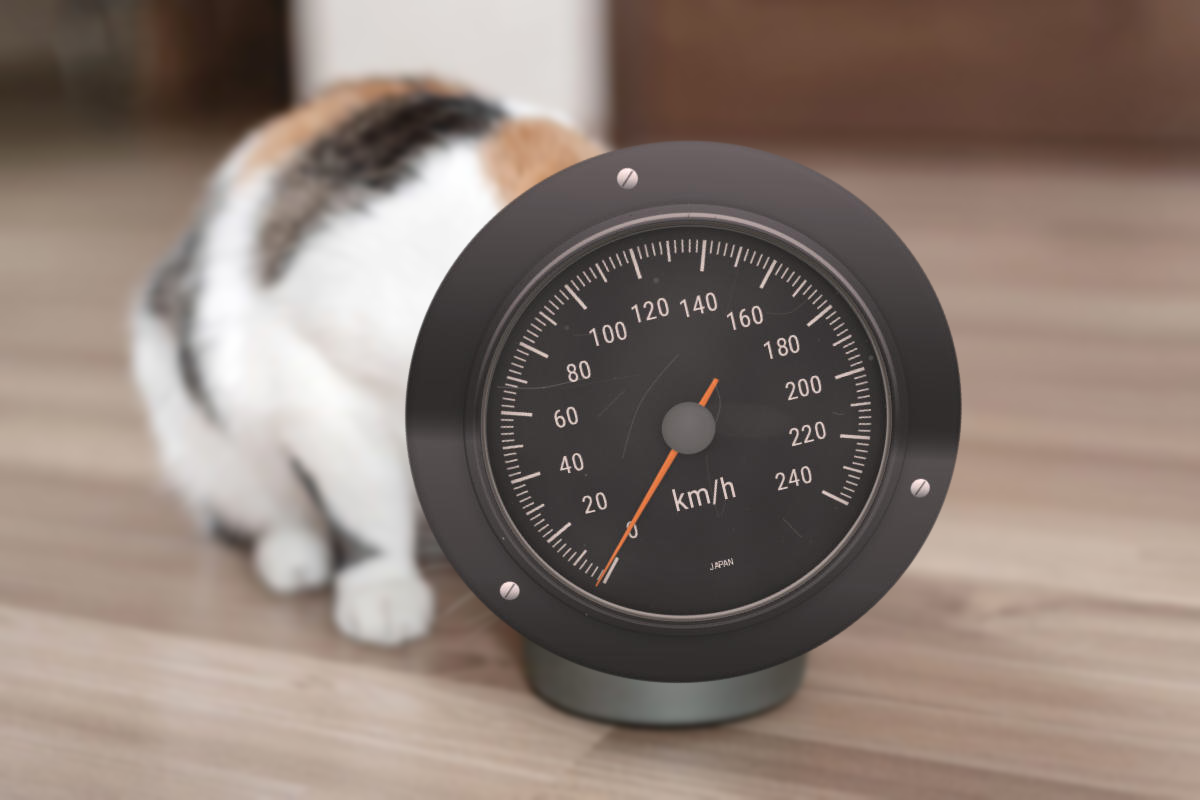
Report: 2; km/h
